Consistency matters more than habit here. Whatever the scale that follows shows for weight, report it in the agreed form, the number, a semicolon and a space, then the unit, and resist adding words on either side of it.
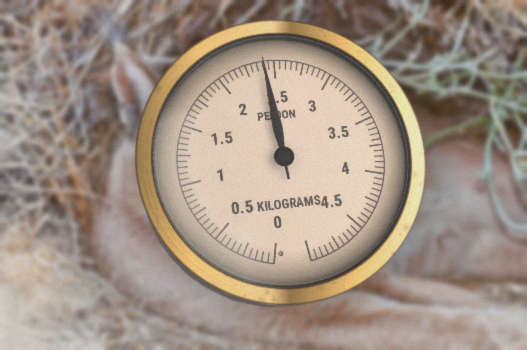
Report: 2.4; kg
